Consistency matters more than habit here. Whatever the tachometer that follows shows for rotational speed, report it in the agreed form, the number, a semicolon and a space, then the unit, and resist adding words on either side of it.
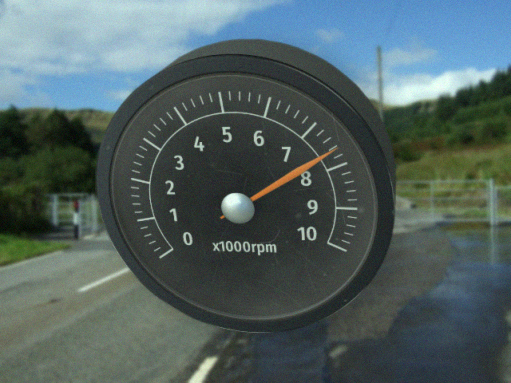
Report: 7600; rpm
